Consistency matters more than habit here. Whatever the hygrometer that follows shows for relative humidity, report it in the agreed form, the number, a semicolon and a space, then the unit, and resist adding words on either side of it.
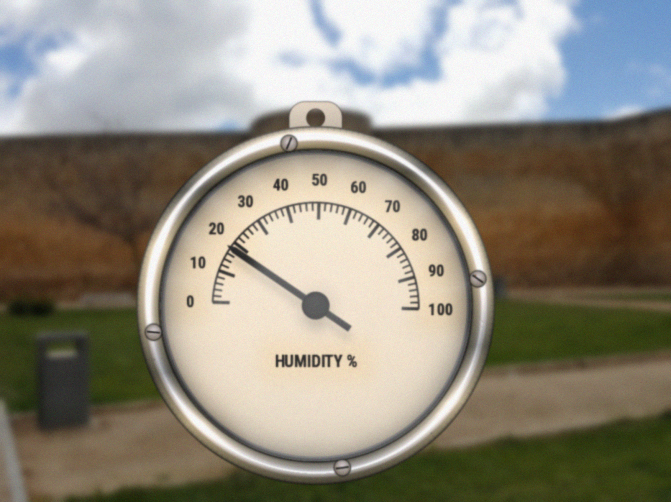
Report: 18; %
